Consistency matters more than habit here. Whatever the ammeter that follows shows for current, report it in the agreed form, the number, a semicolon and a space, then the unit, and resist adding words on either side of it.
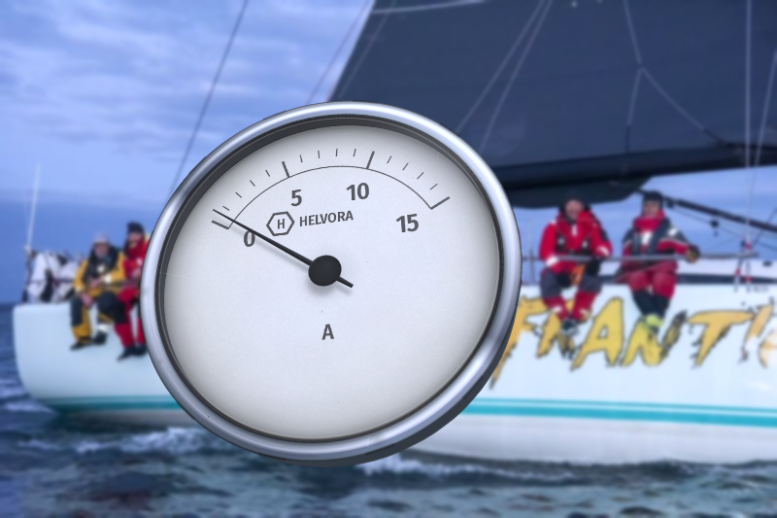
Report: 0.5; A
